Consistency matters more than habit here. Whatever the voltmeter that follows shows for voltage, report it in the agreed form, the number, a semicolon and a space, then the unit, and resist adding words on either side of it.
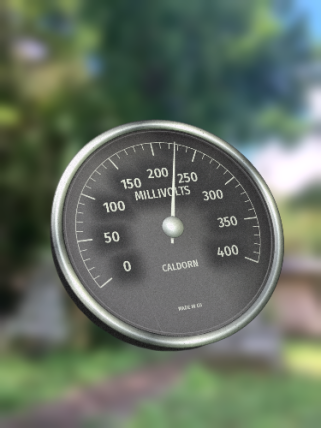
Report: 225; mV
